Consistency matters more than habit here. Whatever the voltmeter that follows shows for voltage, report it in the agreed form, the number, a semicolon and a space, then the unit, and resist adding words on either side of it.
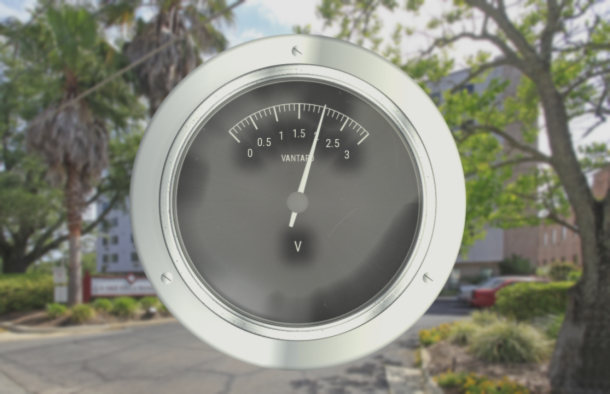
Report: 2; V
